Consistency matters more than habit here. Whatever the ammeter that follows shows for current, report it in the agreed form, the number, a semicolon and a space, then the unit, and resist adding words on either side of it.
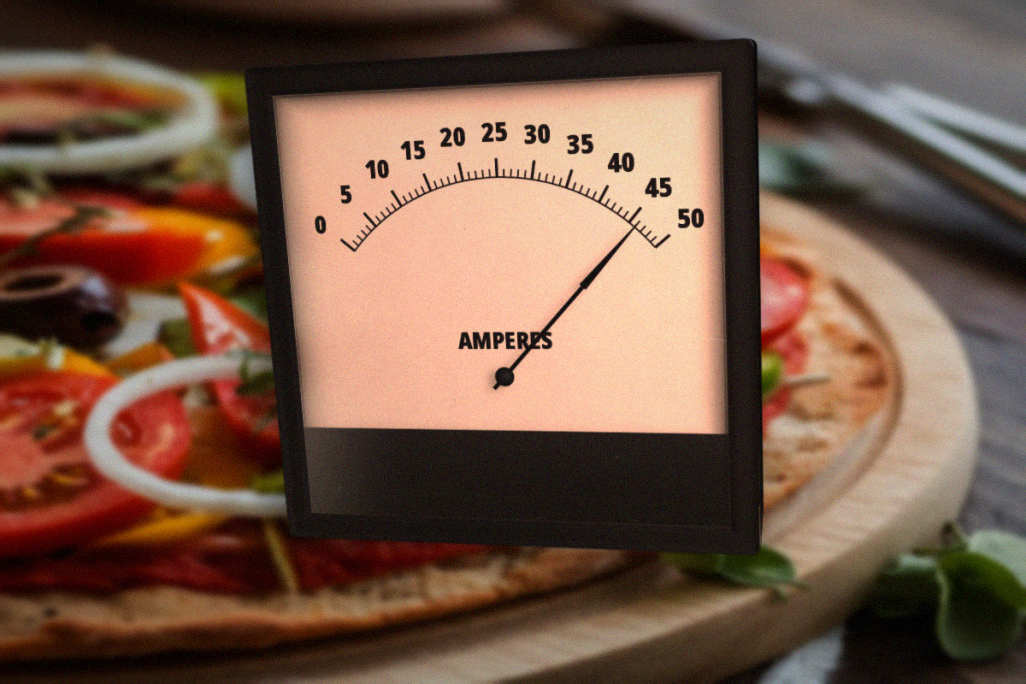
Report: 46; A
